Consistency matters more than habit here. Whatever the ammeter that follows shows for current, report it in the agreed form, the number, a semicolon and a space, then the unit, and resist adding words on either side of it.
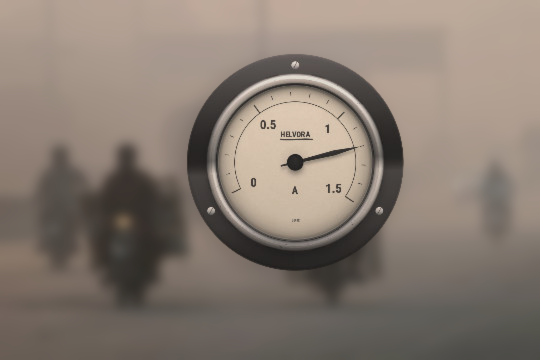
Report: 1.2; A
